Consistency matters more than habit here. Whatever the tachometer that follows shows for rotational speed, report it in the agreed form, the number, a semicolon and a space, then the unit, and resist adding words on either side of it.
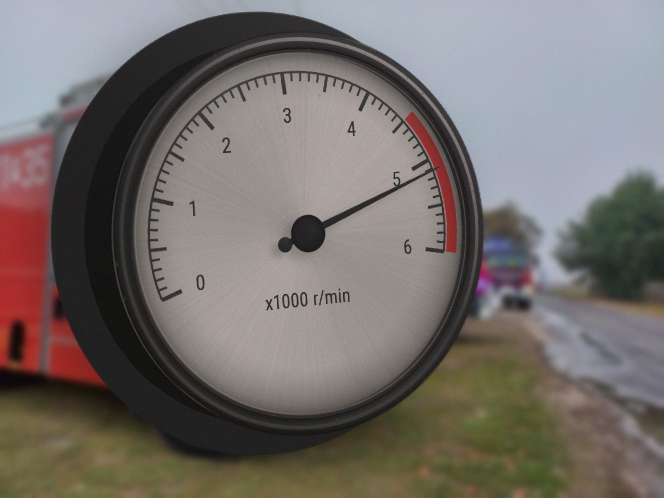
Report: 5100; rpm
